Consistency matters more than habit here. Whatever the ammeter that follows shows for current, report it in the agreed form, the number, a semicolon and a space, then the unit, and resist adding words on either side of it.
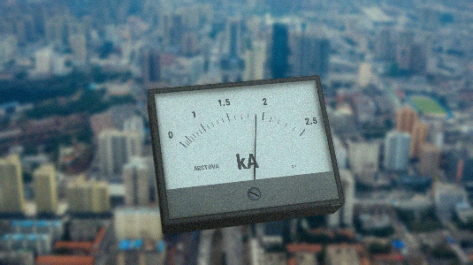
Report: 1.9; kA
